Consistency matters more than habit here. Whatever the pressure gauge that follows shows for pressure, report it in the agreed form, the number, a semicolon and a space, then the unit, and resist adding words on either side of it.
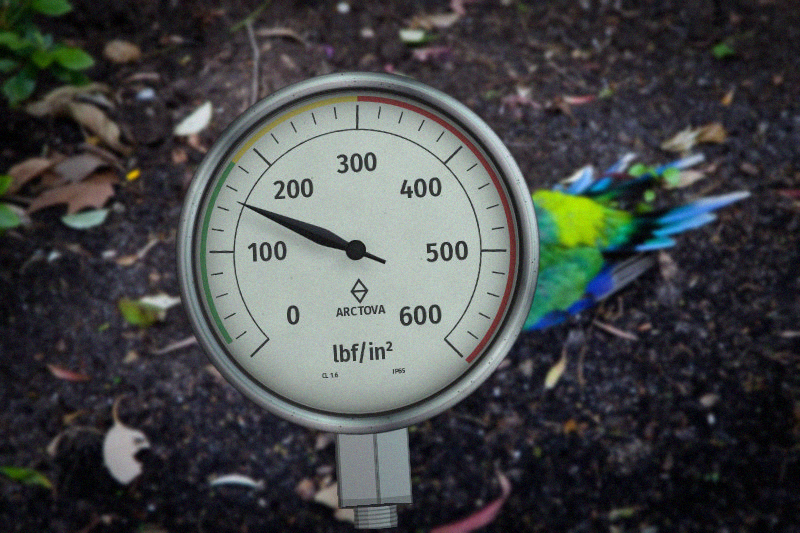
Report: 150; psi
